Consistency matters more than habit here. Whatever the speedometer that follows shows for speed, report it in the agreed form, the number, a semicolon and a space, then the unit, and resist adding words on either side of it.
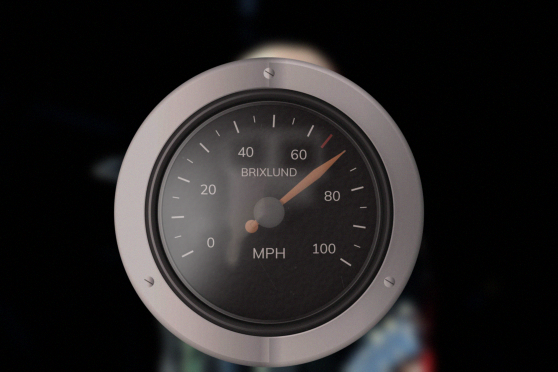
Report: 70; mph
